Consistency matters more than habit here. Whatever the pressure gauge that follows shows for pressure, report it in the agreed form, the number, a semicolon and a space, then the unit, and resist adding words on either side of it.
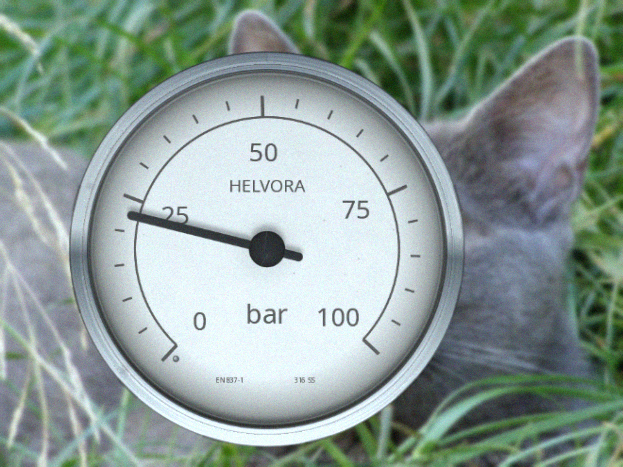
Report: 22.5; bar
